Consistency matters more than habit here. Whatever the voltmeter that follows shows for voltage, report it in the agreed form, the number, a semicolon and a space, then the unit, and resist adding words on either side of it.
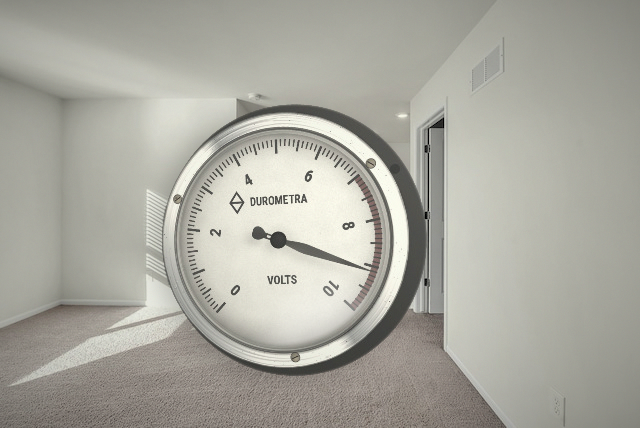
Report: 9.1; V
